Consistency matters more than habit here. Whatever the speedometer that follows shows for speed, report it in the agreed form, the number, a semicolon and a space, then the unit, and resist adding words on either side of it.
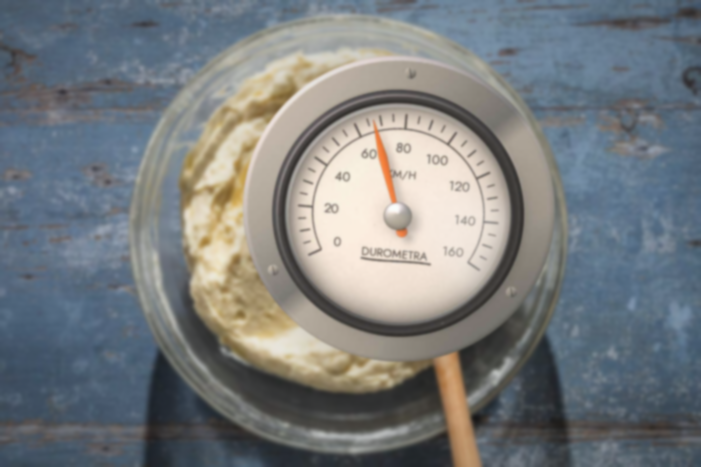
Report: 67.5; km/h
